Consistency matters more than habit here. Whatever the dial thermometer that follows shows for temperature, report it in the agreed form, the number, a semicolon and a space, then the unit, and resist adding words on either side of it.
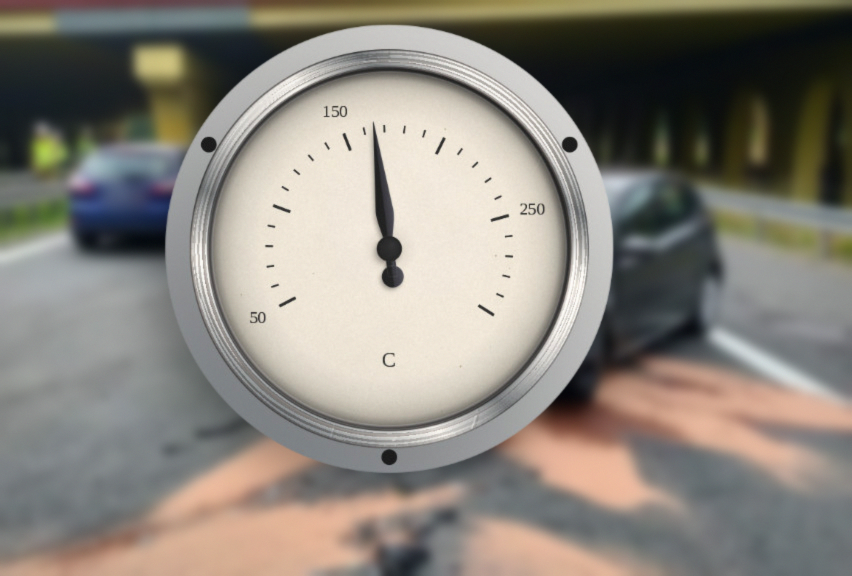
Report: 165; °C
